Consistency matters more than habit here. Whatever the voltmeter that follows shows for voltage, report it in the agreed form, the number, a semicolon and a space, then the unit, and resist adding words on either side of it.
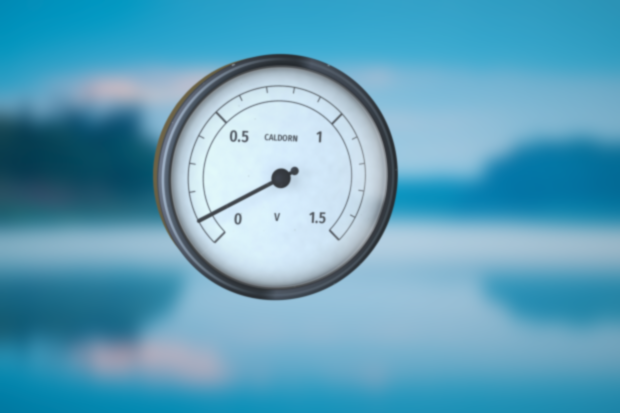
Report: 0.1; V
